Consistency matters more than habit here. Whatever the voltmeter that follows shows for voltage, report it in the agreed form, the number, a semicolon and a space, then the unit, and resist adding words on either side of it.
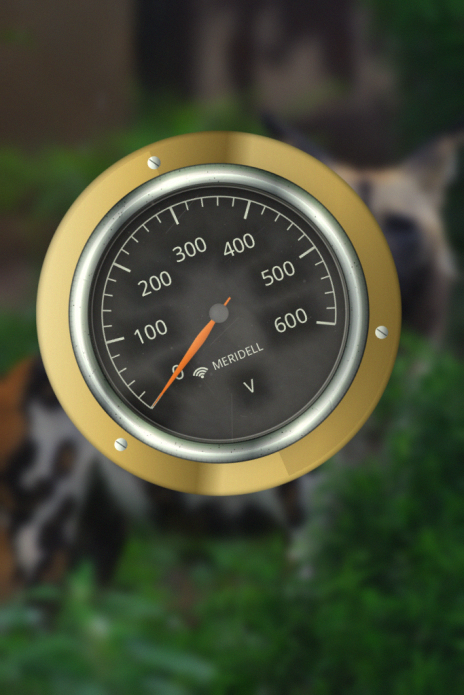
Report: 0; V
